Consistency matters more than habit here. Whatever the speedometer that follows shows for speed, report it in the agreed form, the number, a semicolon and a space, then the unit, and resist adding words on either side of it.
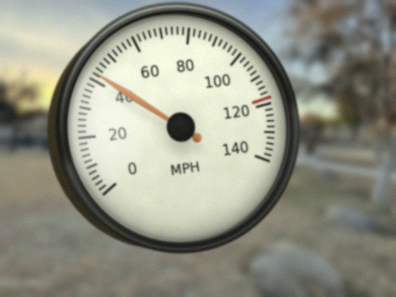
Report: 42; mph
